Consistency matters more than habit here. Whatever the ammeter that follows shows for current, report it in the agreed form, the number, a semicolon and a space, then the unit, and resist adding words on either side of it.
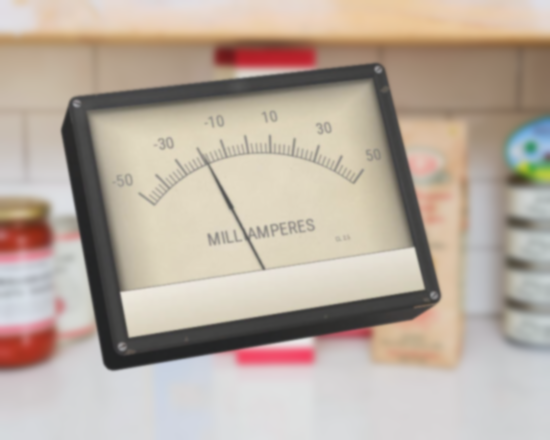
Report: -20; mA
